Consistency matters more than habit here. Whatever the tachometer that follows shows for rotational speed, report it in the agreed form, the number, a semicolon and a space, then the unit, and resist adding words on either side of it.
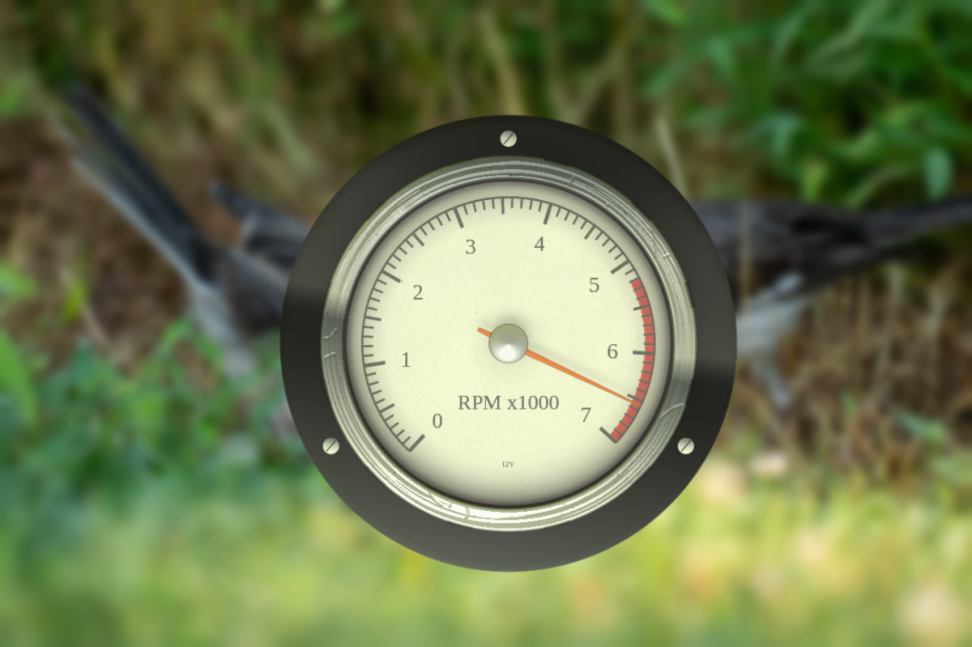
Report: 6550; rpm
